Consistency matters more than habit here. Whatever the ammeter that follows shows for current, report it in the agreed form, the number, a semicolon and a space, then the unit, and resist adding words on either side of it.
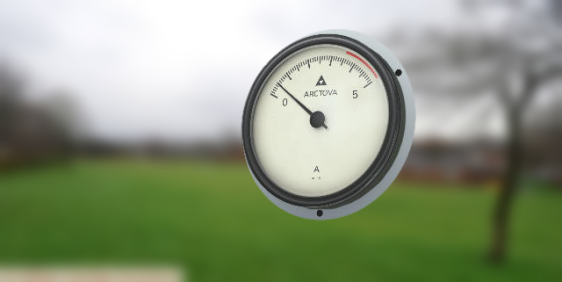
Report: 0.5; A
